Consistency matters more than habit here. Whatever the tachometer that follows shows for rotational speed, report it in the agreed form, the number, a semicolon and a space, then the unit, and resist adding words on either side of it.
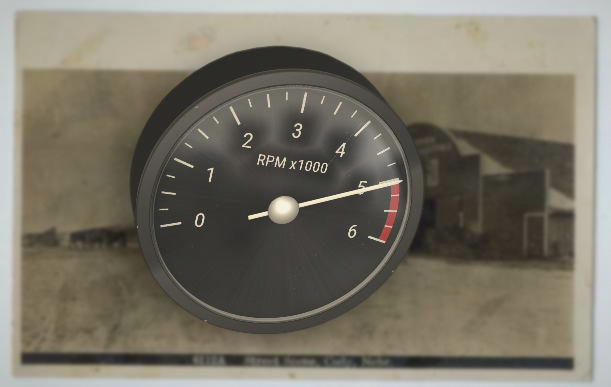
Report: 5000; rpm
